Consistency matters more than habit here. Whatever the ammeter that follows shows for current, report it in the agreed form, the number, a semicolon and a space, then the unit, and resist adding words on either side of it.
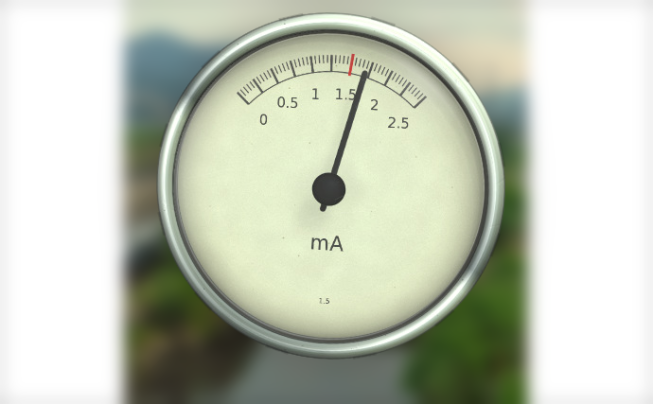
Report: 1.7; mA
